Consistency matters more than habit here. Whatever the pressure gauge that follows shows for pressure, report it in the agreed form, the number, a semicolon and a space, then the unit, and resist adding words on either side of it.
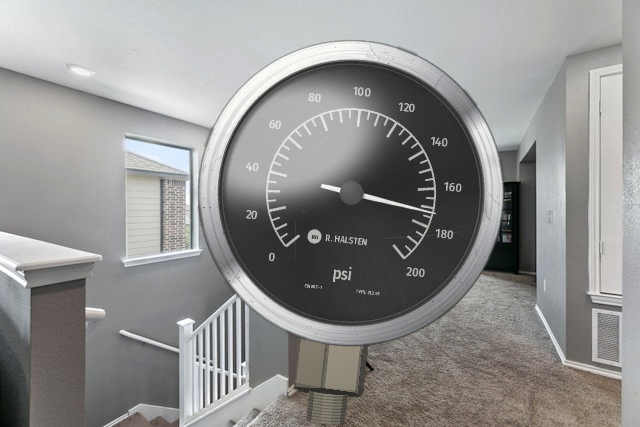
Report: 172.5; psi
